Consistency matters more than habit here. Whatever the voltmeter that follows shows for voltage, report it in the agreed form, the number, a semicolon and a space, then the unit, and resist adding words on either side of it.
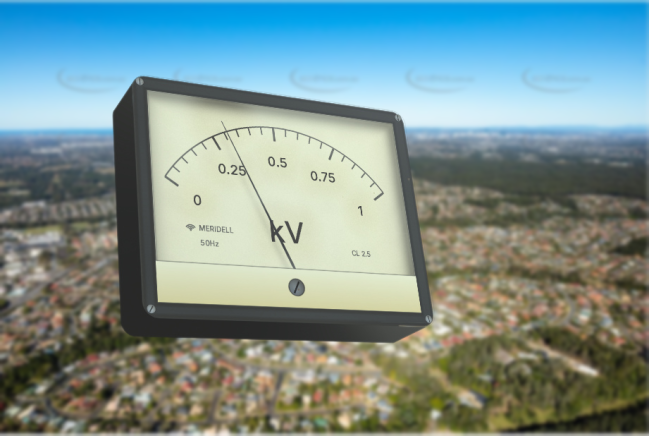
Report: 0.3; kV
